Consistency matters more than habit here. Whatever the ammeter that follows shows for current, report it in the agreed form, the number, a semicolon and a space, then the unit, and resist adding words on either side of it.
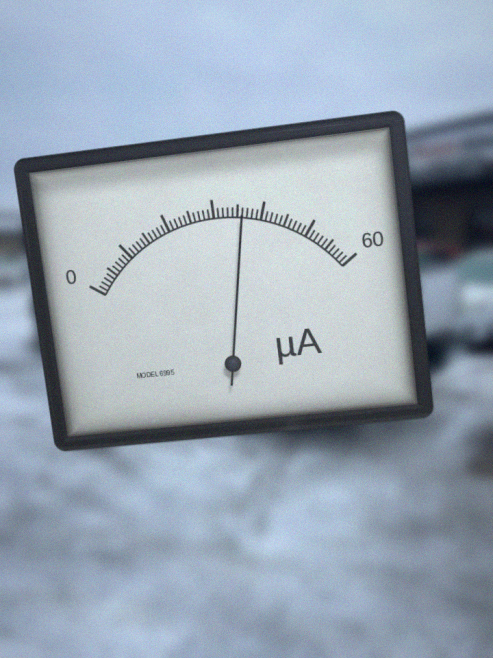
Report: 36; µA
